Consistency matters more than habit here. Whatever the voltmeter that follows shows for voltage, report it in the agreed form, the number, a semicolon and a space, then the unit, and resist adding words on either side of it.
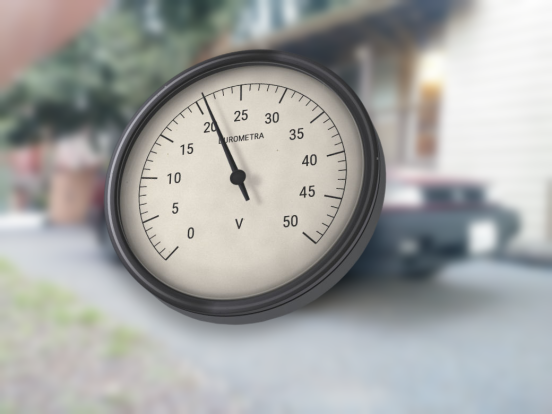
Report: 21; V
